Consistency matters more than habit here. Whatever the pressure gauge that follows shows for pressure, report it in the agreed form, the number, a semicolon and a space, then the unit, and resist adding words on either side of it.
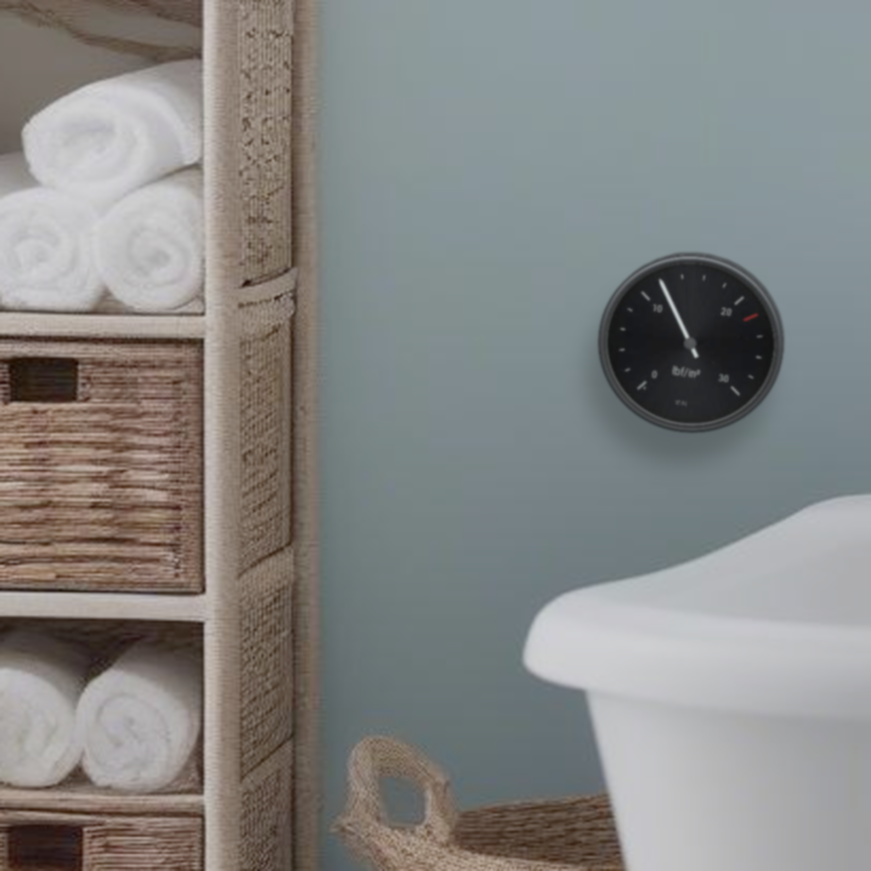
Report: 12; psi
